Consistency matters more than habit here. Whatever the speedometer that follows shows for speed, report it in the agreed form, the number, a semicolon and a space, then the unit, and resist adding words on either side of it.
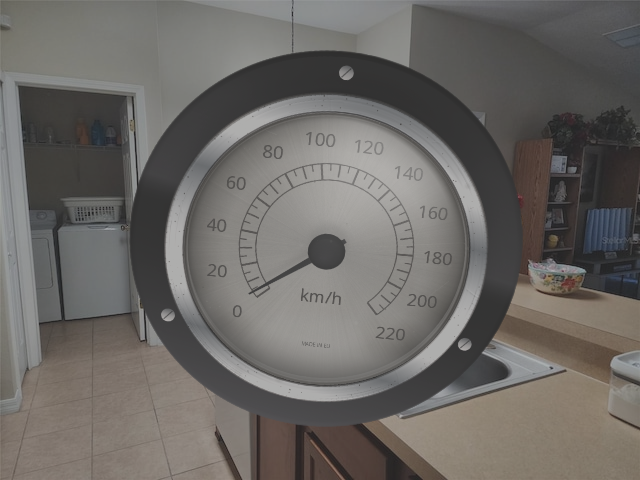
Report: 5; km/h
